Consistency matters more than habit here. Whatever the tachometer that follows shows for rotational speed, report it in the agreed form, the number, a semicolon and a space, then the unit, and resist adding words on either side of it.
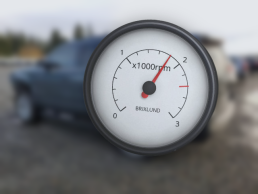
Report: 1800; rpm
